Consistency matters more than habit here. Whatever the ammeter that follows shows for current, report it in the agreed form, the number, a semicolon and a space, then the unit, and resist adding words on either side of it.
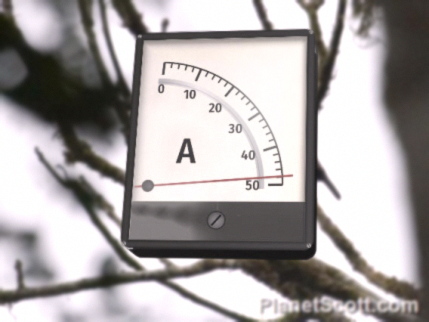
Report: 48; A
